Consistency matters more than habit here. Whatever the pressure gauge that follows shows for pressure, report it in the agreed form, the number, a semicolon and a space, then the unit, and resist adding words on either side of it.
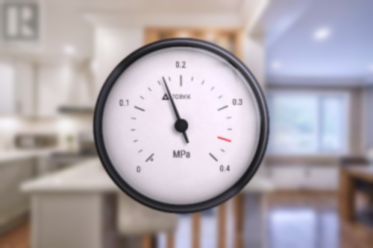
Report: 0.17; MPa
